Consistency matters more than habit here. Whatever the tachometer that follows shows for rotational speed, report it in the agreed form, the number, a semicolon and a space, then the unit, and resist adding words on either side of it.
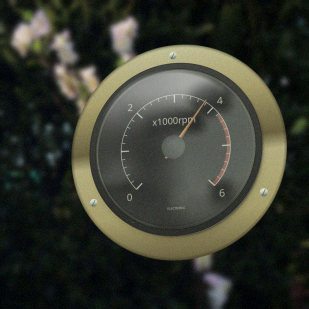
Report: 3800; rpm
